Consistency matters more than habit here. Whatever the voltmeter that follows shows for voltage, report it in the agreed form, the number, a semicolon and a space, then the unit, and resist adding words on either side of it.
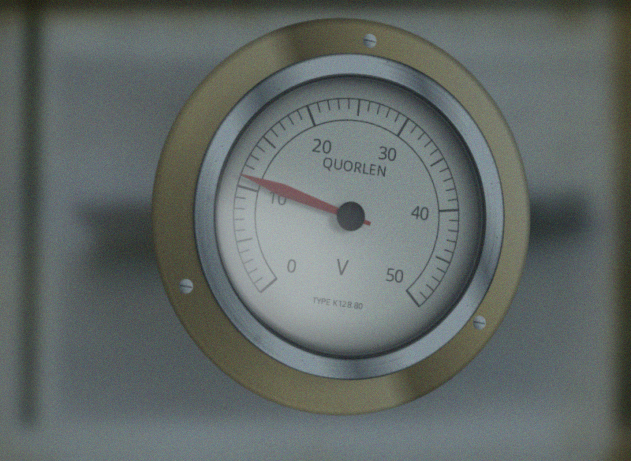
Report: 11; V
